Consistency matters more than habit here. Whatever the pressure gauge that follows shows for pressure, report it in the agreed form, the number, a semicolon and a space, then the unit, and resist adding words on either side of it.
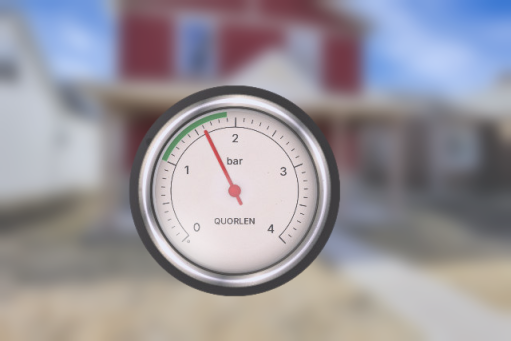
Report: 1.6; bar
